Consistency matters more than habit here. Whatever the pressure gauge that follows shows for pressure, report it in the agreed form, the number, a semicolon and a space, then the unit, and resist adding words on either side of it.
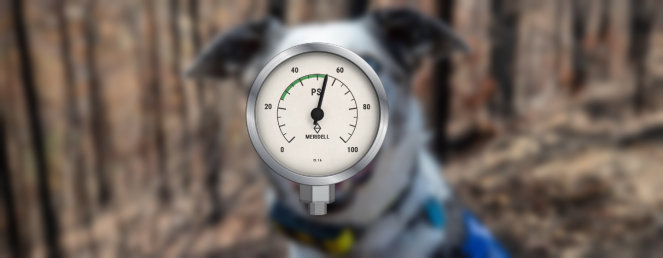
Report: 55; psi
